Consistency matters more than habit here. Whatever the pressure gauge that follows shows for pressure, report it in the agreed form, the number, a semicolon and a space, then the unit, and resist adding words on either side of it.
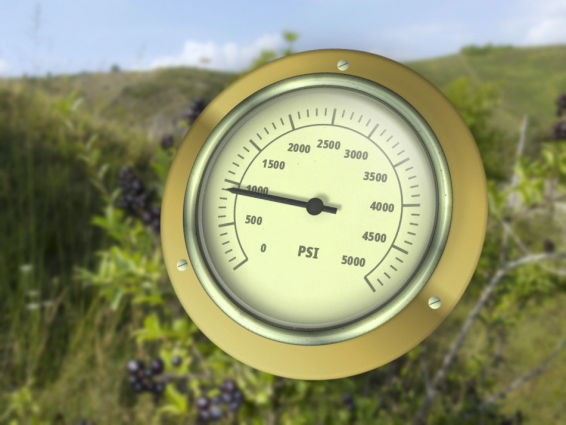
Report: 900; psi
